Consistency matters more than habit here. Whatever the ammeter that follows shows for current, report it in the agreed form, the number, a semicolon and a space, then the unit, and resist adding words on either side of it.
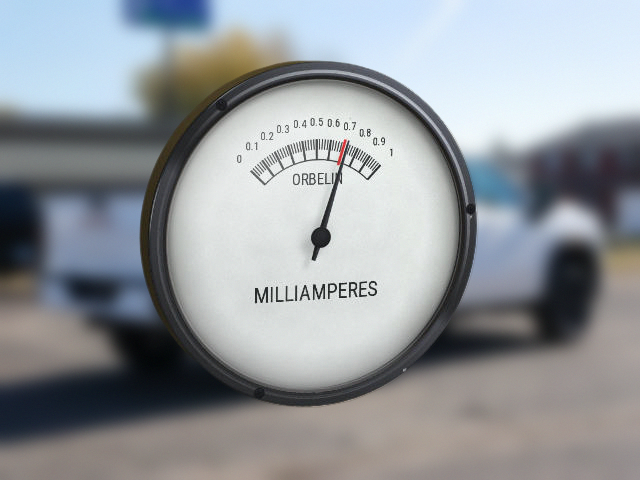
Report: 0.7; mA
